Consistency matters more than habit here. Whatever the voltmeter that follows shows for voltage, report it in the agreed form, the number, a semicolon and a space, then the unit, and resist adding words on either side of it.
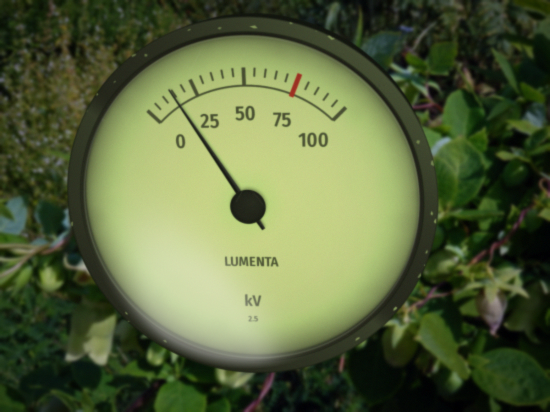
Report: 15; kV
